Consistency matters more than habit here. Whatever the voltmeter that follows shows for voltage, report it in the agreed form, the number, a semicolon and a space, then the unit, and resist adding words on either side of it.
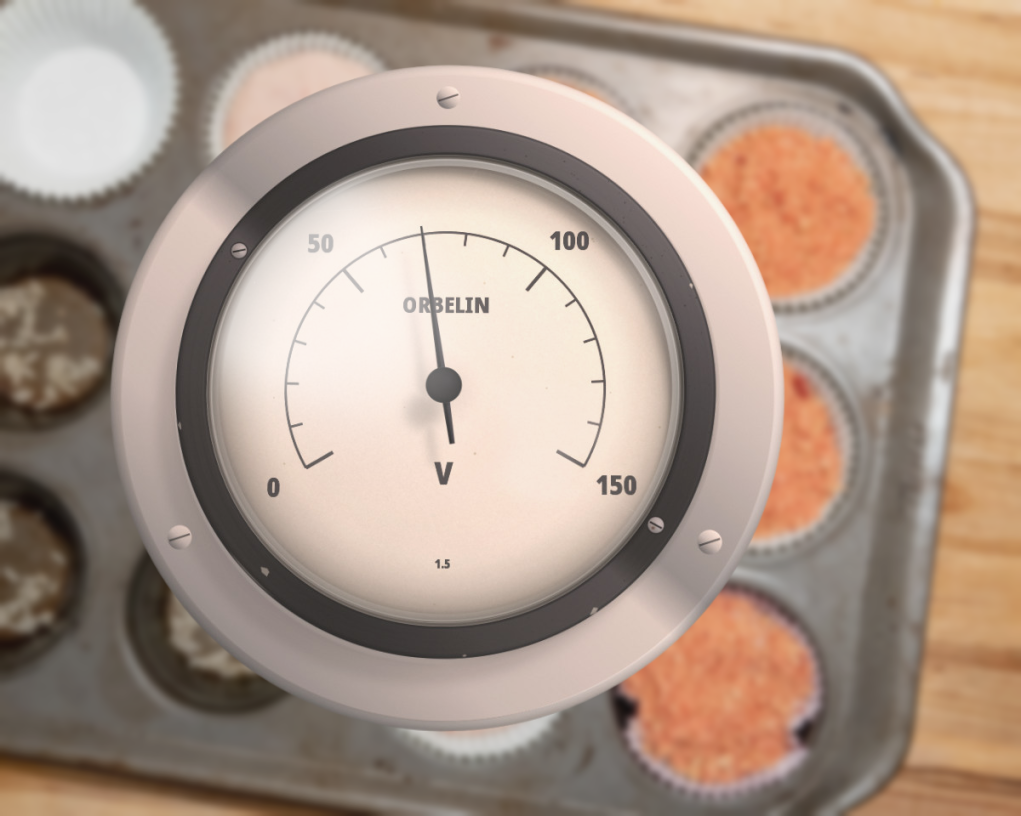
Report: 70; V
